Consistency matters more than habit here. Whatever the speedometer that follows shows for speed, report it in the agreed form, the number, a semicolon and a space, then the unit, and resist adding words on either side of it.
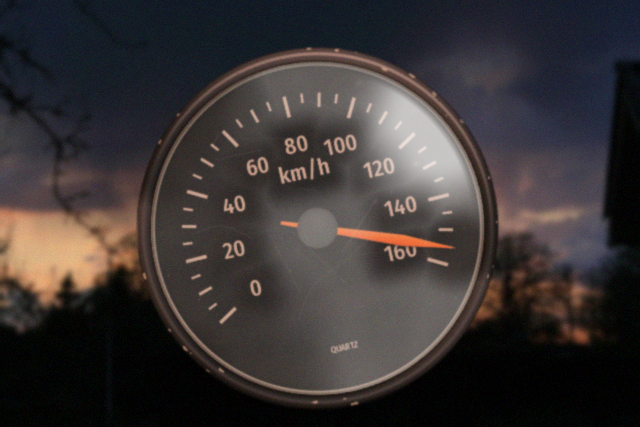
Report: 155; km/h
